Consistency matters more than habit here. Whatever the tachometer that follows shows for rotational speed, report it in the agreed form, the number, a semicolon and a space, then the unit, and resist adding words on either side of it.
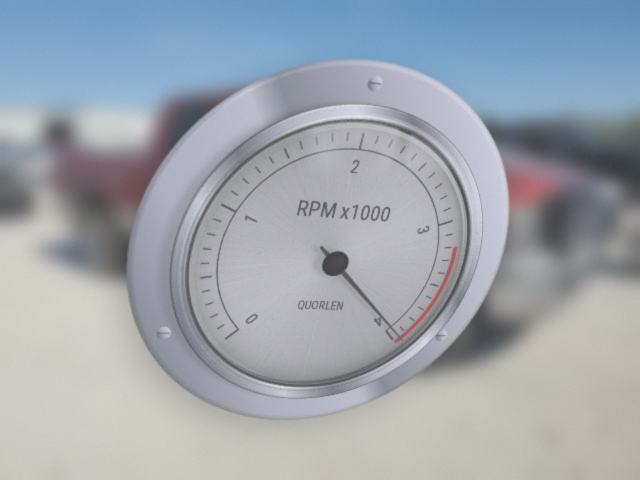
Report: 3950; rpm
